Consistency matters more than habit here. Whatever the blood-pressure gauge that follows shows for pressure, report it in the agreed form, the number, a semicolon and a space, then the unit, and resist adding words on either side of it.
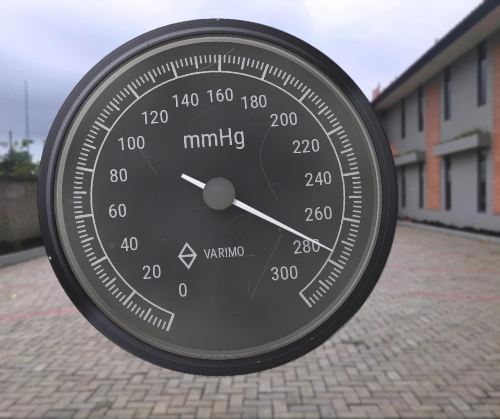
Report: 276; mmHg
